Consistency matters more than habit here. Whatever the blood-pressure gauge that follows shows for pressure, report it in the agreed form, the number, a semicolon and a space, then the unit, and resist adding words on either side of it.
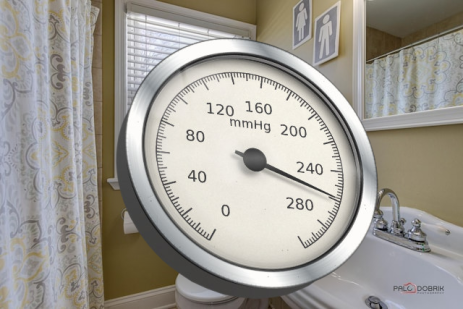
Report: 260; mmHg
